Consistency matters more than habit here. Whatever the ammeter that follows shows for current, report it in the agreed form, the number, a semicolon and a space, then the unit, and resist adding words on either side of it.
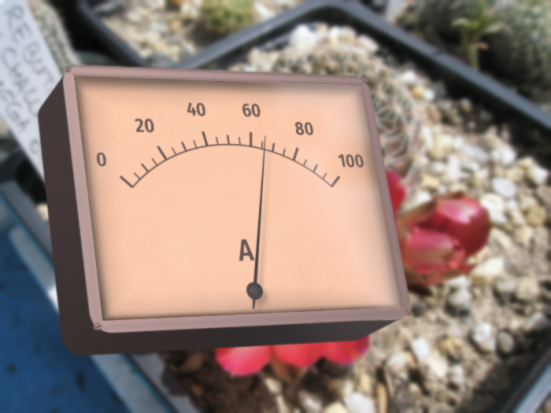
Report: 65; A
